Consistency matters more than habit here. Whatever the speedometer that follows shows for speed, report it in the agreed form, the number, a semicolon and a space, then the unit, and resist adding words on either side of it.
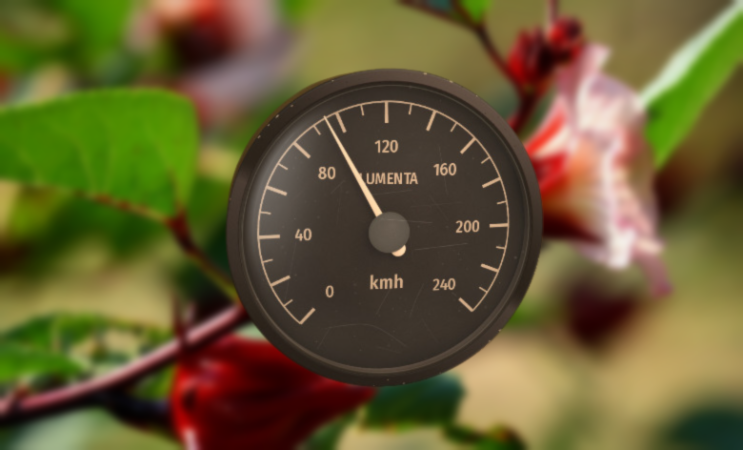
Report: 95; km/h
